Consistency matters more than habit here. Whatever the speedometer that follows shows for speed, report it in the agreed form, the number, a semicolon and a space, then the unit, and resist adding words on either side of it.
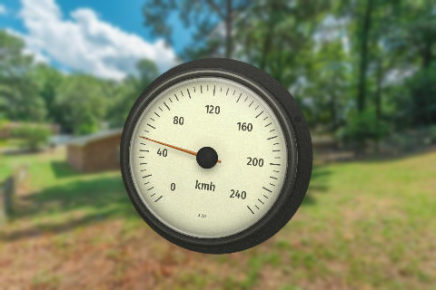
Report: 50; km/h
